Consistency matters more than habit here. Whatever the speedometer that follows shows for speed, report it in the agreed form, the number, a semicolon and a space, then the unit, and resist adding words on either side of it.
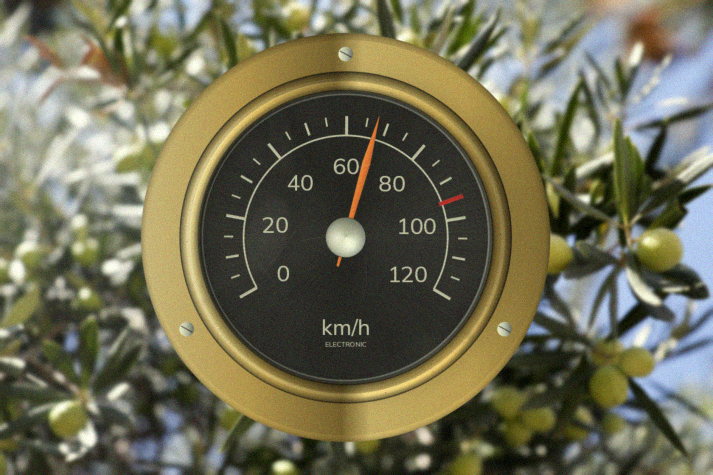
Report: 67.5; km/h
